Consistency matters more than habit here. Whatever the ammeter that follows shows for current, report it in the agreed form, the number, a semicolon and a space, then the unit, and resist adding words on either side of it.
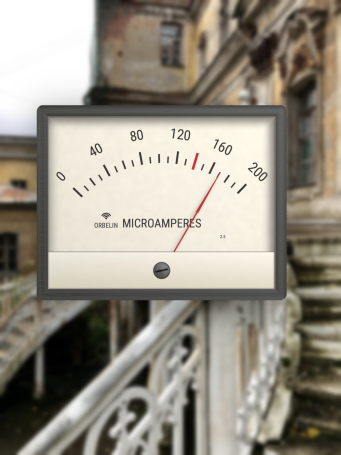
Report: 170; µA
